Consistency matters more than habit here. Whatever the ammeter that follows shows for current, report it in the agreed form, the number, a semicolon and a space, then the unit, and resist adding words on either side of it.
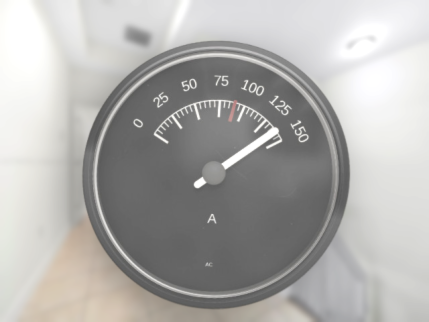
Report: 140; A
